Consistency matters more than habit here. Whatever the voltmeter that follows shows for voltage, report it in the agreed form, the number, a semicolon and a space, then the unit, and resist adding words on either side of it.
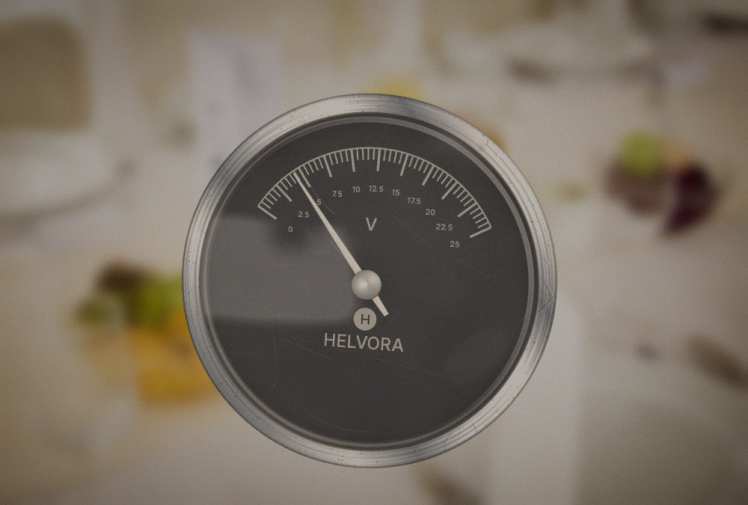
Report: 4.5; V
